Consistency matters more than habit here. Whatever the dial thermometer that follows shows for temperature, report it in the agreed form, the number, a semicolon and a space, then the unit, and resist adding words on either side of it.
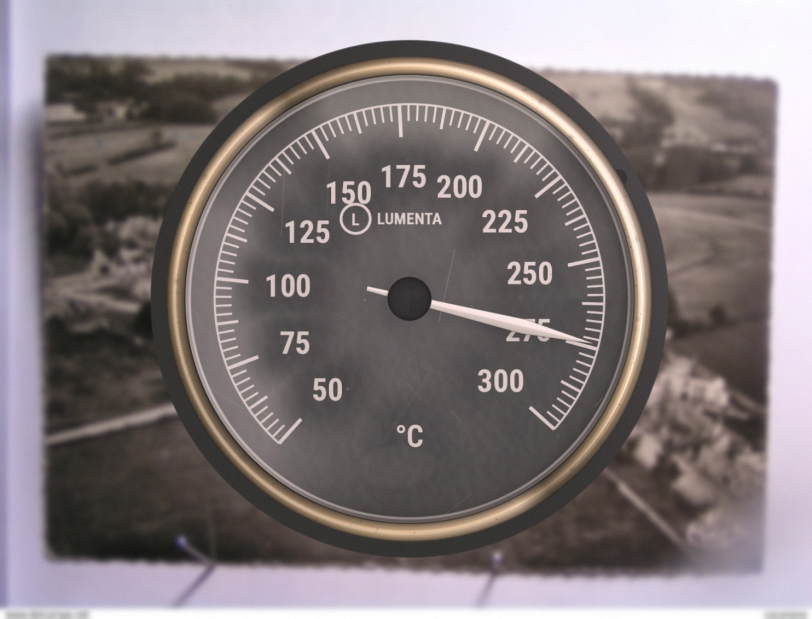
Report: 273.75; °C
